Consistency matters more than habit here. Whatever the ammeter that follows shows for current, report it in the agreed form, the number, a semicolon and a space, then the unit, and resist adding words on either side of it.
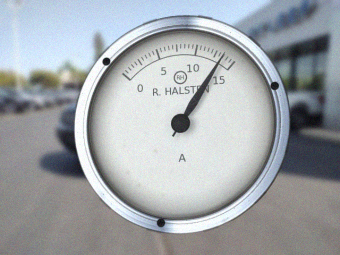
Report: 13.5; A
